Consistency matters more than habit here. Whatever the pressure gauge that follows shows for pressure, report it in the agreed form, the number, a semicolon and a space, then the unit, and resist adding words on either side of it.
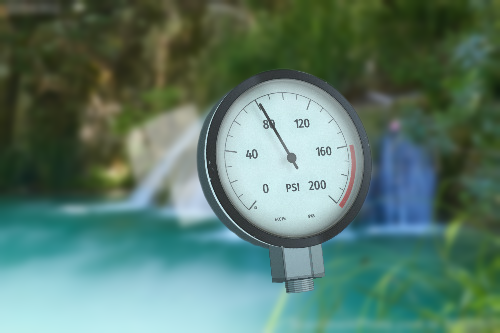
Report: 80; psi
